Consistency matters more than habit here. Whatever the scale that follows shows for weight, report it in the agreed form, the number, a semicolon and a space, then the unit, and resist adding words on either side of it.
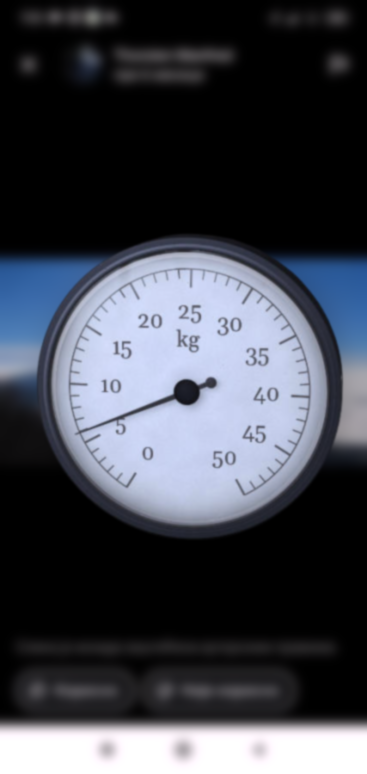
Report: 6; kg
